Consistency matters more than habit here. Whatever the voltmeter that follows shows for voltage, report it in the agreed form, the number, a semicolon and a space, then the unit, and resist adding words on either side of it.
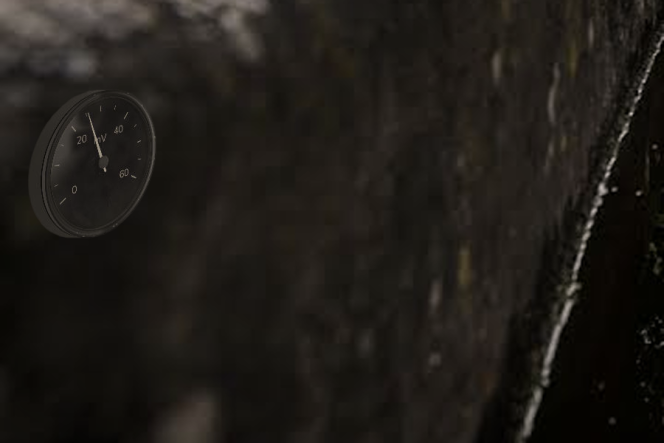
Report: 25; mV
